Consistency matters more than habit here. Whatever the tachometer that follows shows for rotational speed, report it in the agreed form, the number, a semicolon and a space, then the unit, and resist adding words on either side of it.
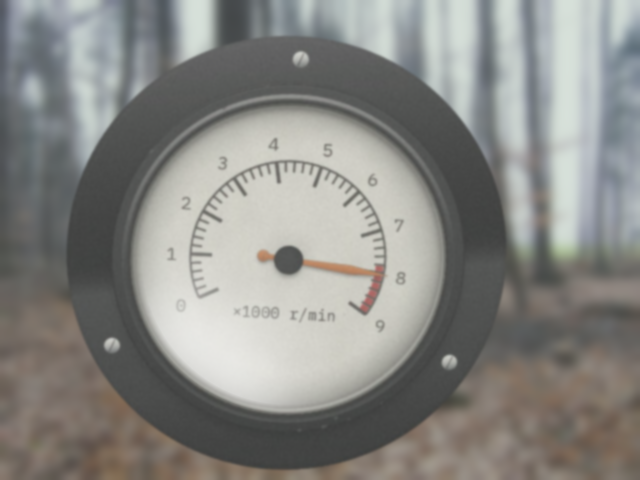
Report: 8000; rpm
